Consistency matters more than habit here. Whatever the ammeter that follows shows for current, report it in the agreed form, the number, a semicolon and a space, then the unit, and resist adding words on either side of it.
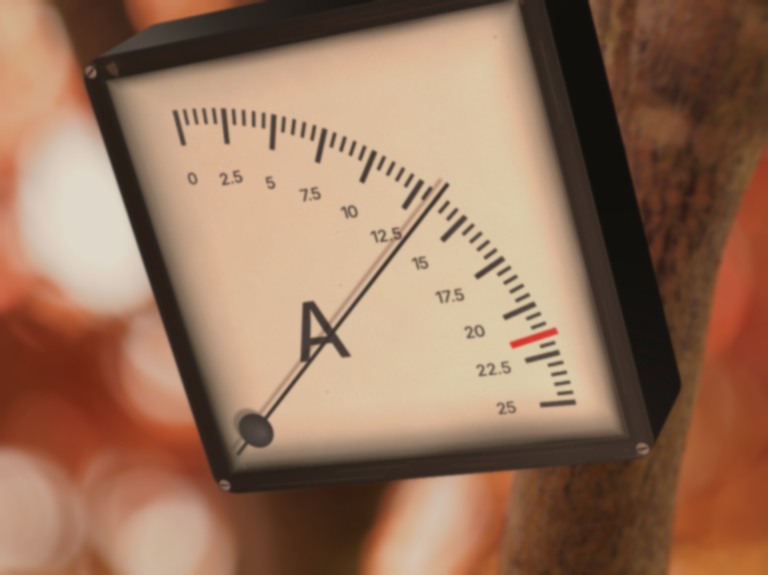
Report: 13.5; A
